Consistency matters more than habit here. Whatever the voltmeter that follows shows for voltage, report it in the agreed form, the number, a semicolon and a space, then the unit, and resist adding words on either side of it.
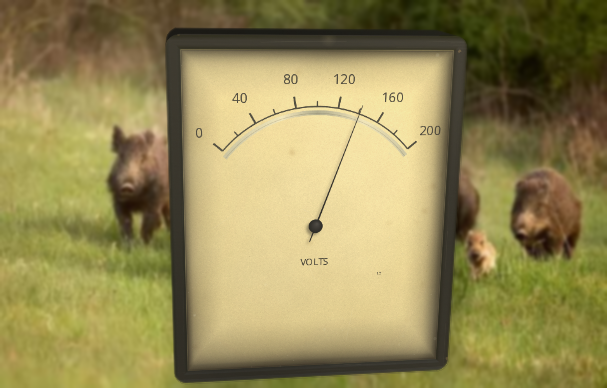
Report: 140; V
